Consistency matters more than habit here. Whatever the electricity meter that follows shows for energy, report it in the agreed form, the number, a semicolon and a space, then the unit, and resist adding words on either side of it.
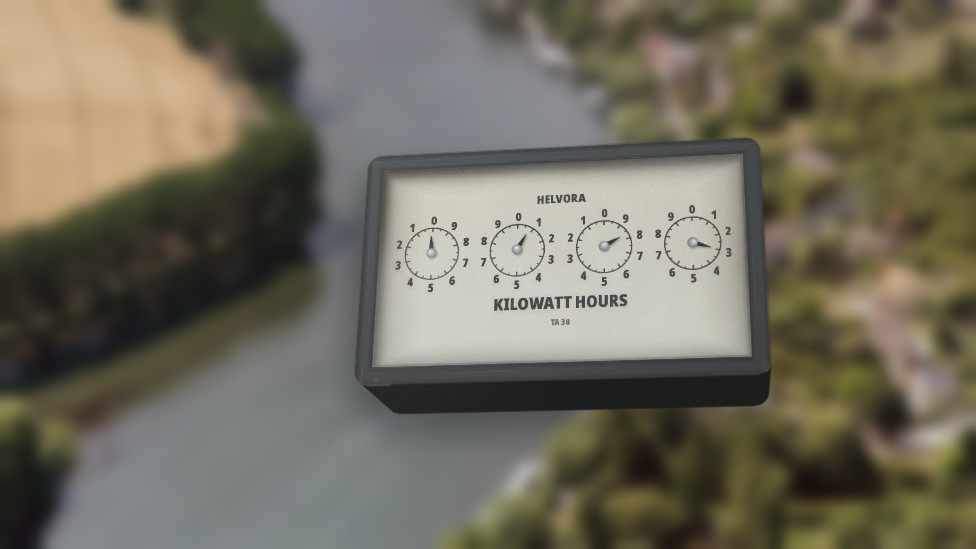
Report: 83; kWh
